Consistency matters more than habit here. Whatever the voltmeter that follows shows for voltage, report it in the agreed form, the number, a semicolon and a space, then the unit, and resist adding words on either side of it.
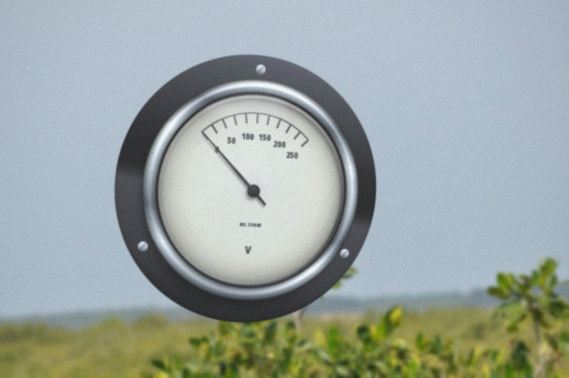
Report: 0; V
